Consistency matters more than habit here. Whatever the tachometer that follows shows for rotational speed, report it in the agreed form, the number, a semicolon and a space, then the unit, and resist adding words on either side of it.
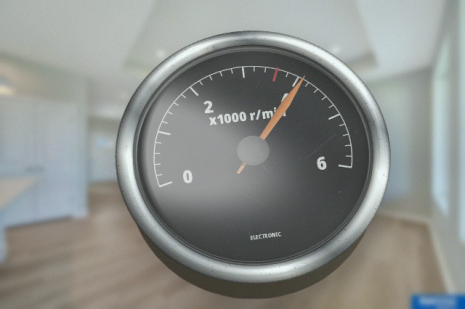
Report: 4100; rpm
